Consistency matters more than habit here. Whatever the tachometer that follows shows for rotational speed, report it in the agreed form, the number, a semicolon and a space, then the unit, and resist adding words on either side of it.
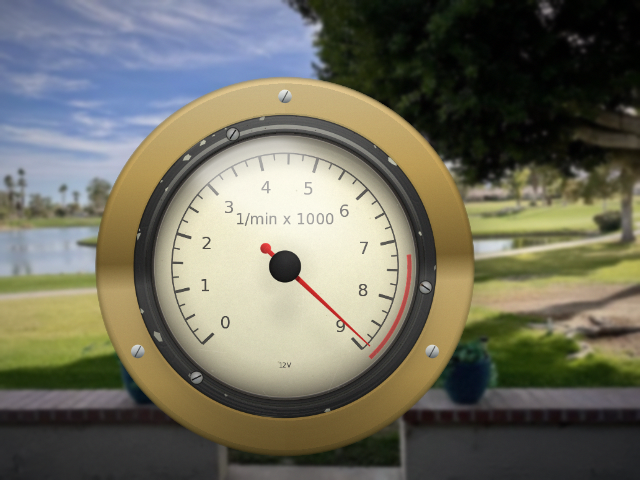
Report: 8875; rpm
